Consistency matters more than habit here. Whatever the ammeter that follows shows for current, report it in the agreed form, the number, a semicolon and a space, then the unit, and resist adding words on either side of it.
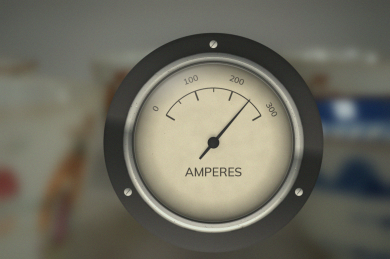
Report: 250; A
